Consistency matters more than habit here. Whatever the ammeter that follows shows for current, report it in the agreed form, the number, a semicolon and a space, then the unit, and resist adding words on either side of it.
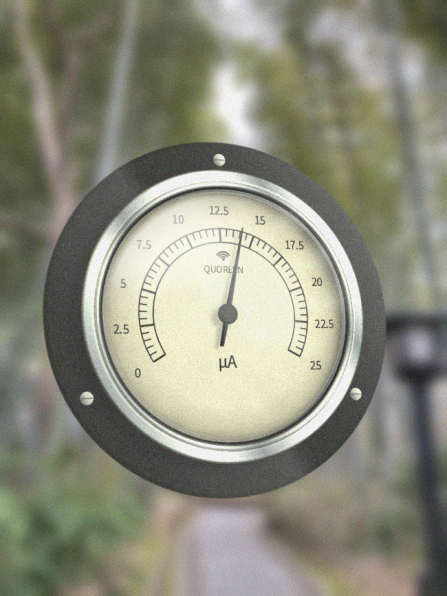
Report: 14; µA
